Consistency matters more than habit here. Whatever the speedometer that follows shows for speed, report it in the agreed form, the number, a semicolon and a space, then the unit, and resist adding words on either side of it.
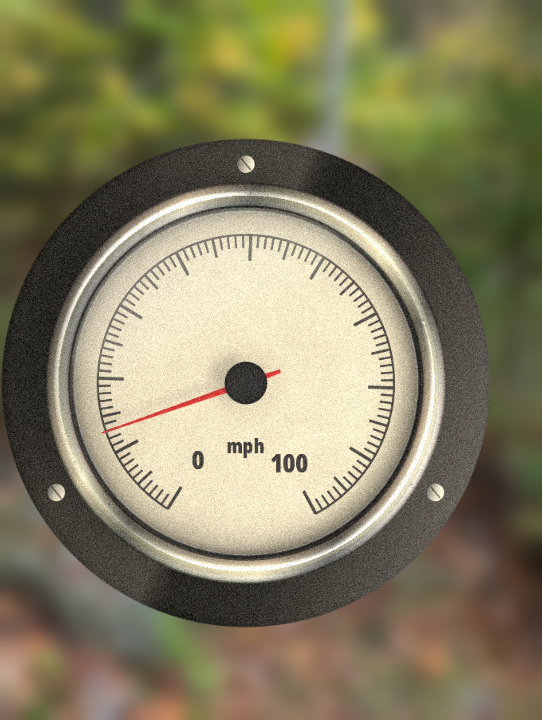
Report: 13; mph
